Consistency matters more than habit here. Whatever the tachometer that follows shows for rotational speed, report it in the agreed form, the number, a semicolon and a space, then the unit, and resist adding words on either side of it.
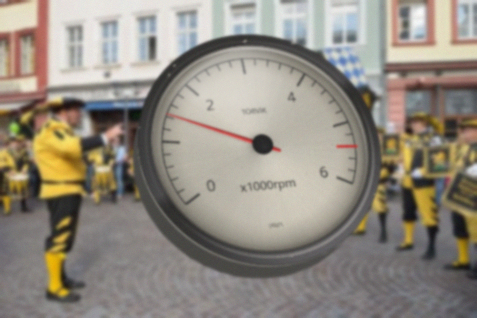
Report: 1400; rpm
